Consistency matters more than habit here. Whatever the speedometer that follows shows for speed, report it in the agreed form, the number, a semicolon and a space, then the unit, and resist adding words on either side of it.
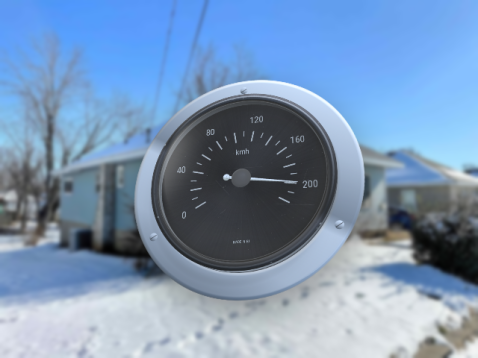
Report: 200; km/h
